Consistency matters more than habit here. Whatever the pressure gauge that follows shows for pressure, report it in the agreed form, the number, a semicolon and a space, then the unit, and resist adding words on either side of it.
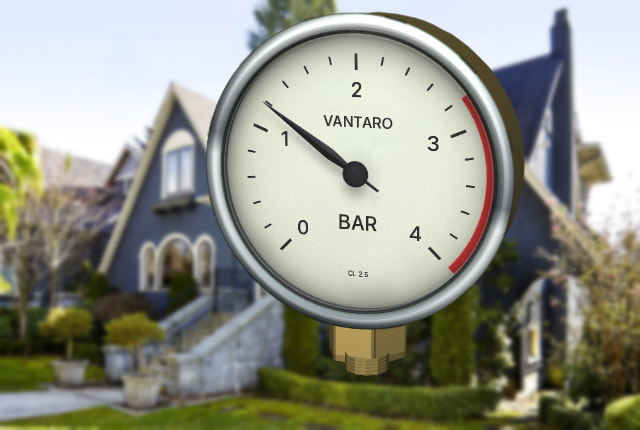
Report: 1.2; bar
